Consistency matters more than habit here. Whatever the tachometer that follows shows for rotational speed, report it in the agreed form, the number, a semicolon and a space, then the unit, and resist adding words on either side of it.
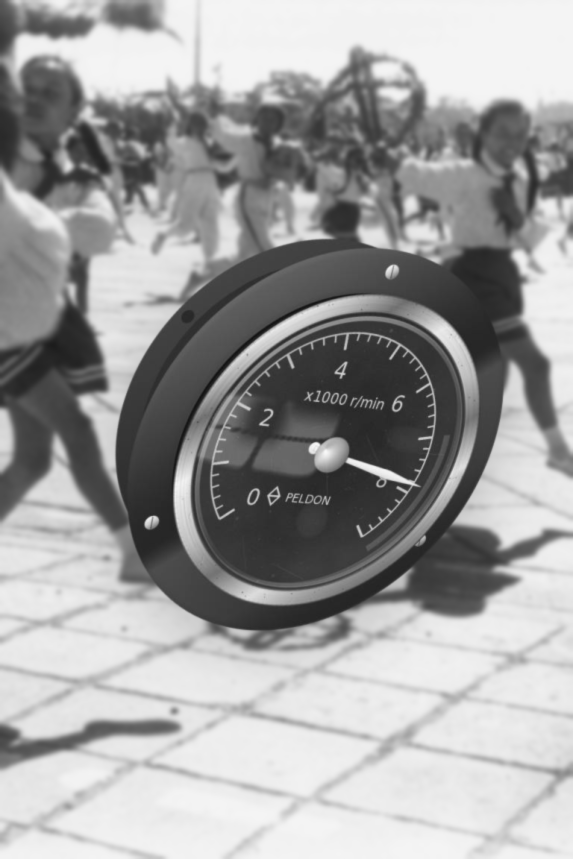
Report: 7800; rpm
